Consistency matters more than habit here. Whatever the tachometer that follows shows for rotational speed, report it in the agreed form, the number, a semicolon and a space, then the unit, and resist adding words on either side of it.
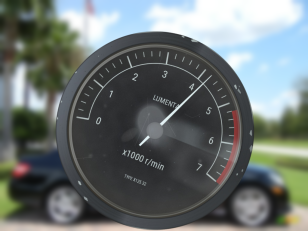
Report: 4200; rpm
